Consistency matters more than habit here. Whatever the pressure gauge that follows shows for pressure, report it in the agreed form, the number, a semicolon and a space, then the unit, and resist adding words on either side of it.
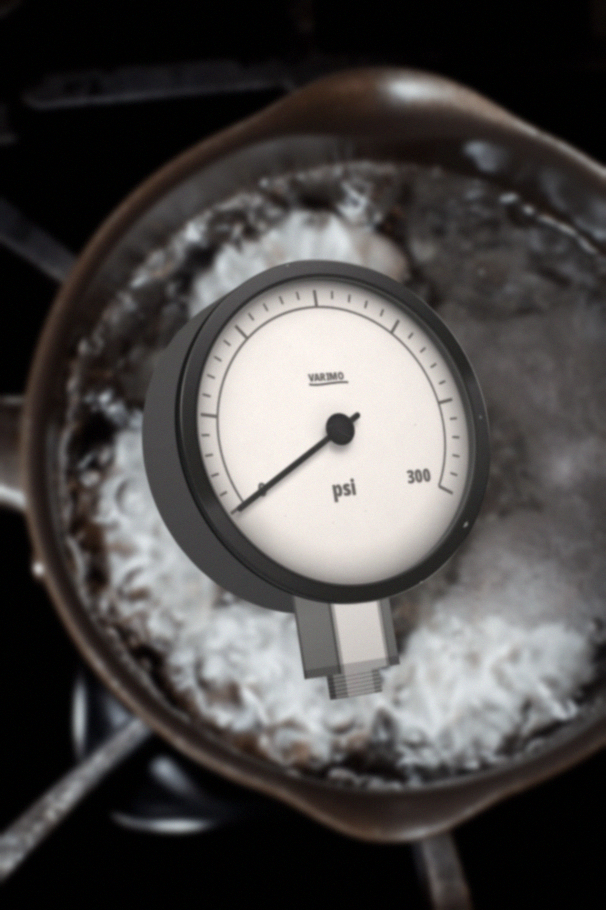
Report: 0; psi
